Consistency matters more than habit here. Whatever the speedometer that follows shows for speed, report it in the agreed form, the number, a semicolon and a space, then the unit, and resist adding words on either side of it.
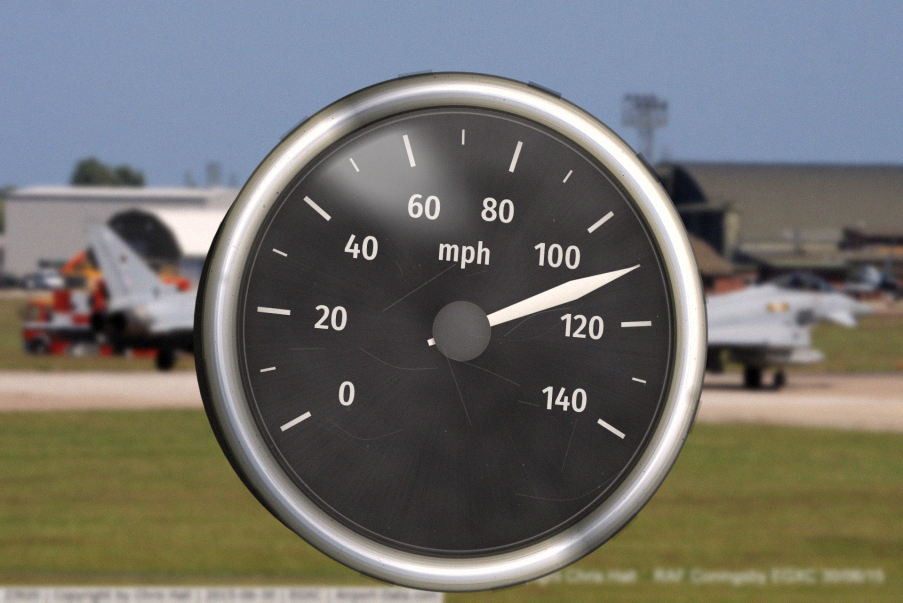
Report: 110; mph
